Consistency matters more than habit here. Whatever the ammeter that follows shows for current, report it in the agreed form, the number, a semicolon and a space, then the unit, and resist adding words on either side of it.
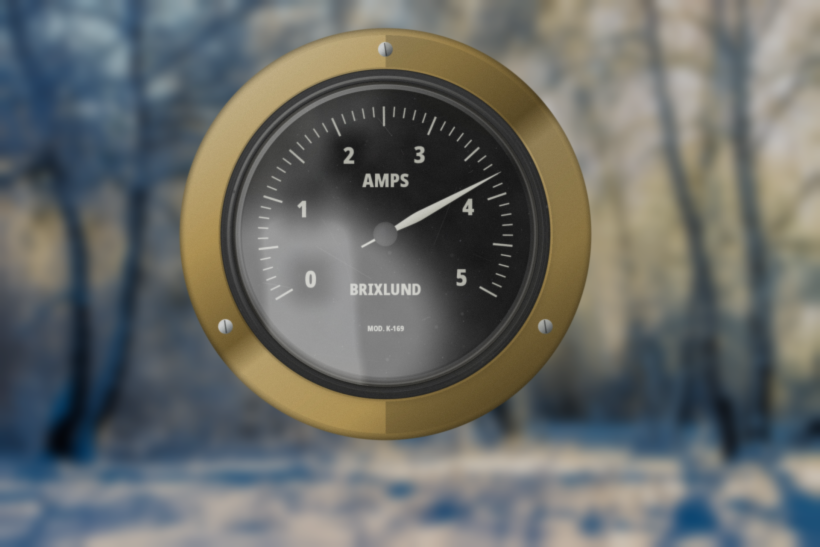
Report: 3.8; A
